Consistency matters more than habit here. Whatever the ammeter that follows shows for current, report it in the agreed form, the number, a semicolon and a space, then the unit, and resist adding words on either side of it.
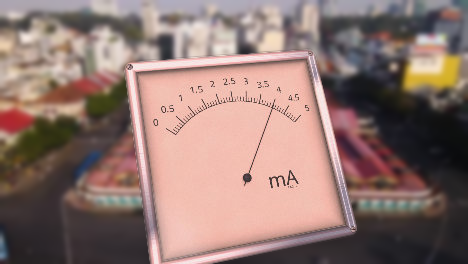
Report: 4; mA
